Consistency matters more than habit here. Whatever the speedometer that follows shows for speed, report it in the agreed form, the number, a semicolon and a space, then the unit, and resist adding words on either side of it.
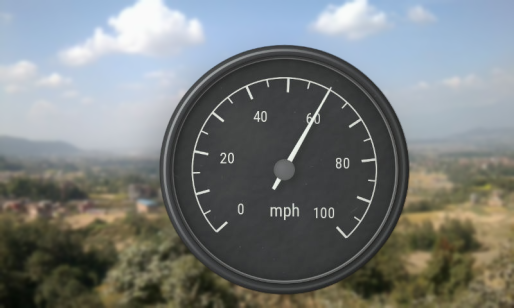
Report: 60; mph
